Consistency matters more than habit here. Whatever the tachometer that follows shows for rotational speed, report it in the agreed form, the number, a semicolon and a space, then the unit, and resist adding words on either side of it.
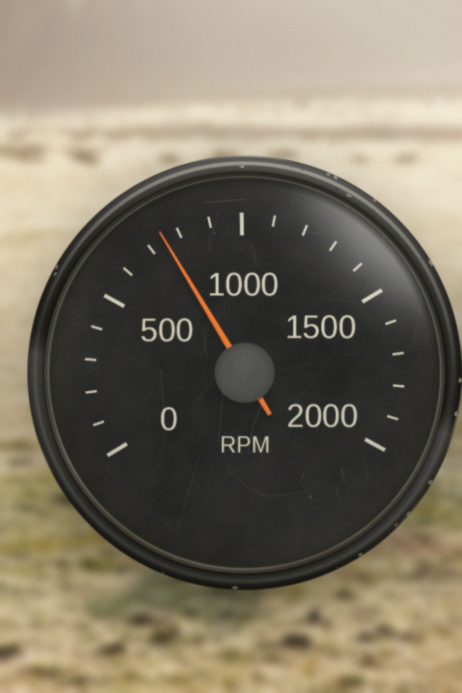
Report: 750; rpm
